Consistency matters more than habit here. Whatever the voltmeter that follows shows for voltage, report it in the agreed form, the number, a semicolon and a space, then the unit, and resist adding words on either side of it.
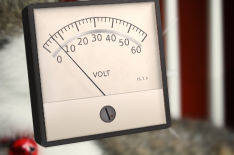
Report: 6; V
